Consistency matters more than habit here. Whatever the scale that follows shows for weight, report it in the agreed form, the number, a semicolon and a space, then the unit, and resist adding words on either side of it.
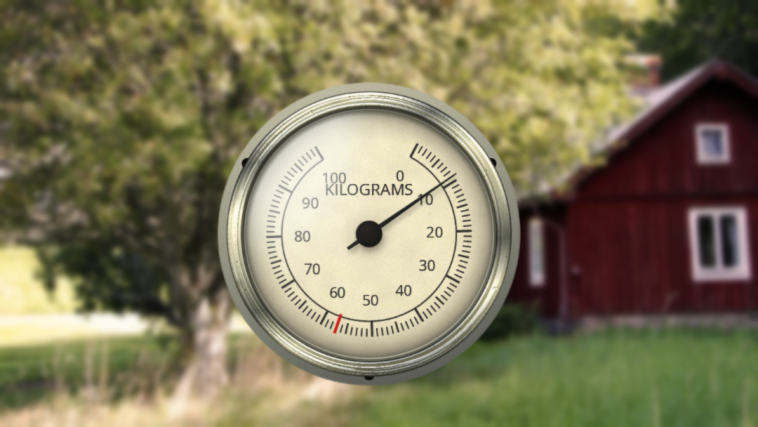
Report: 9; kg
